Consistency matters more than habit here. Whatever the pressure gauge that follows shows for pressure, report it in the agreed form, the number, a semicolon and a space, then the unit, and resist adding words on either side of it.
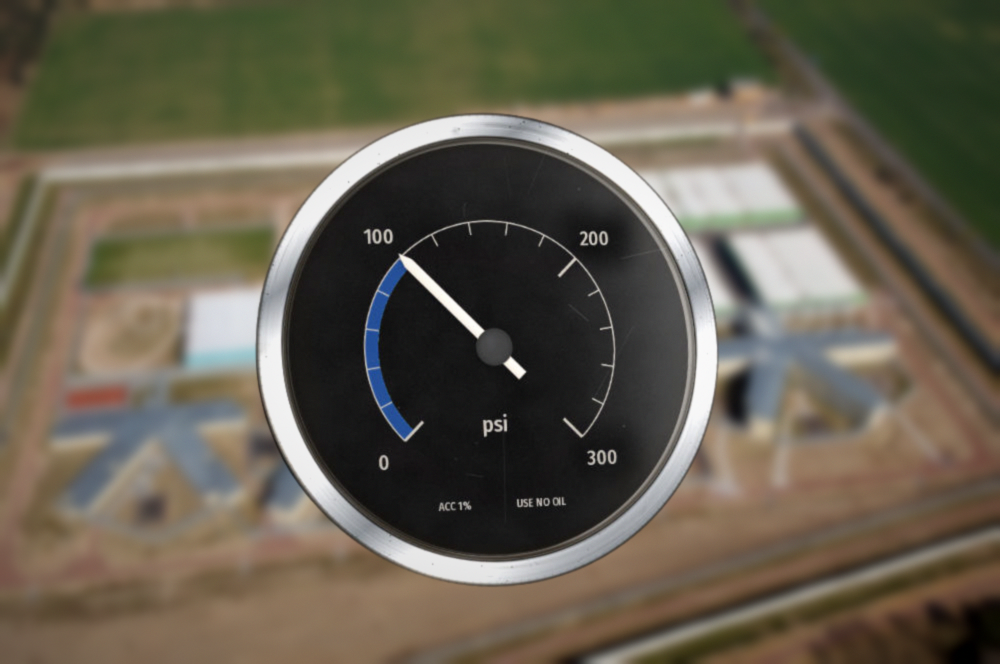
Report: 100; psi
